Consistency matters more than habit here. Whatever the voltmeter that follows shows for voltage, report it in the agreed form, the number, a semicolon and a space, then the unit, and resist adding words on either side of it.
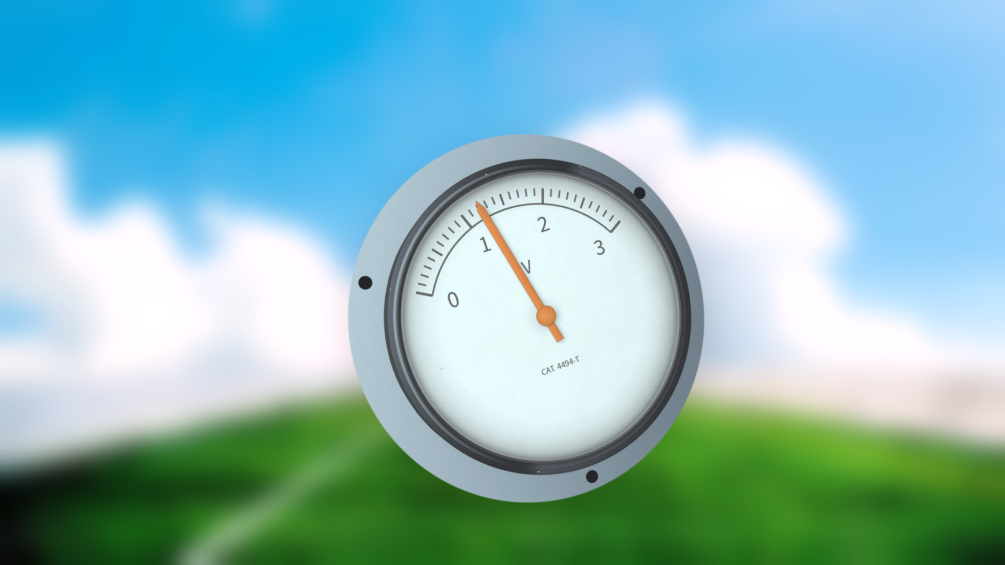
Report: 1.2; V
